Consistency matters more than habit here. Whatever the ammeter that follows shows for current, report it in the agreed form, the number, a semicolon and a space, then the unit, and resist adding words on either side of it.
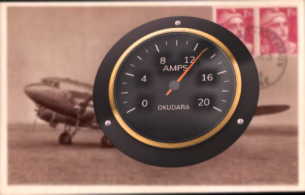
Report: 13; A
